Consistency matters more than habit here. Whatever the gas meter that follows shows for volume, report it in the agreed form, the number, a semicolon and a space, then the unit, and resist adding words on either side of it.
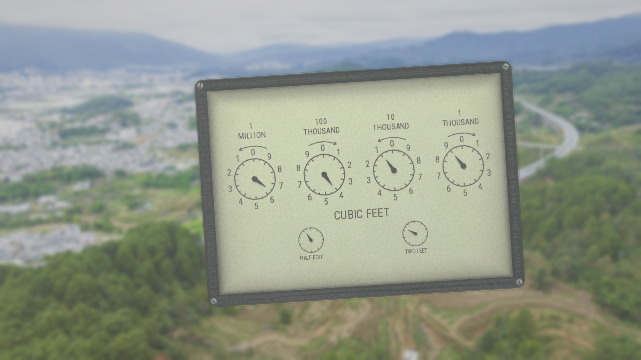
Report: 640900; ft³
